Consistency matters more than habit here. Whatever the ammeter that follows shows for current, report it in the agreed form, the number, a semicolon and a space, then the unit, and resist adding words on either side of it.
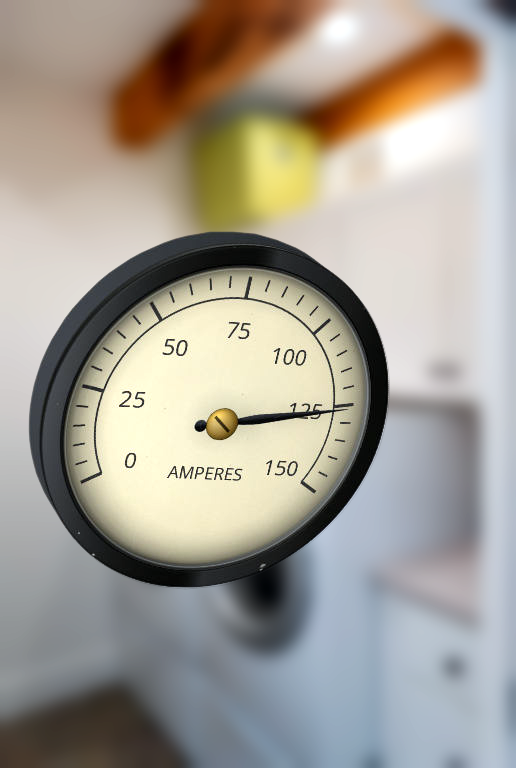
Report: 125; A
